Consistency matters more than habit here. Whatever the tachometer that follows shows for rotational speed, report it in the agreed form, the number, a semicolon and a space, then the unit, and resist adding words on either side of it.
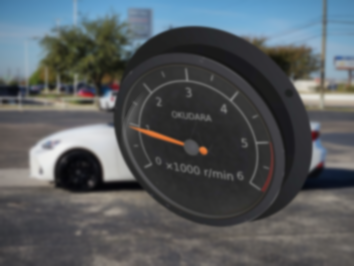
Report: 1000; rpm
